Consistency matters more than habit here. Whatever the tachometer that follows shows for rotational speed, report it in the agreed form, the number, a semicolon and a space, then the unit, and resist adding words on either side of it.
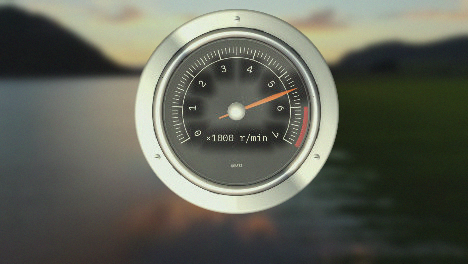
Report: 5500; rpm
